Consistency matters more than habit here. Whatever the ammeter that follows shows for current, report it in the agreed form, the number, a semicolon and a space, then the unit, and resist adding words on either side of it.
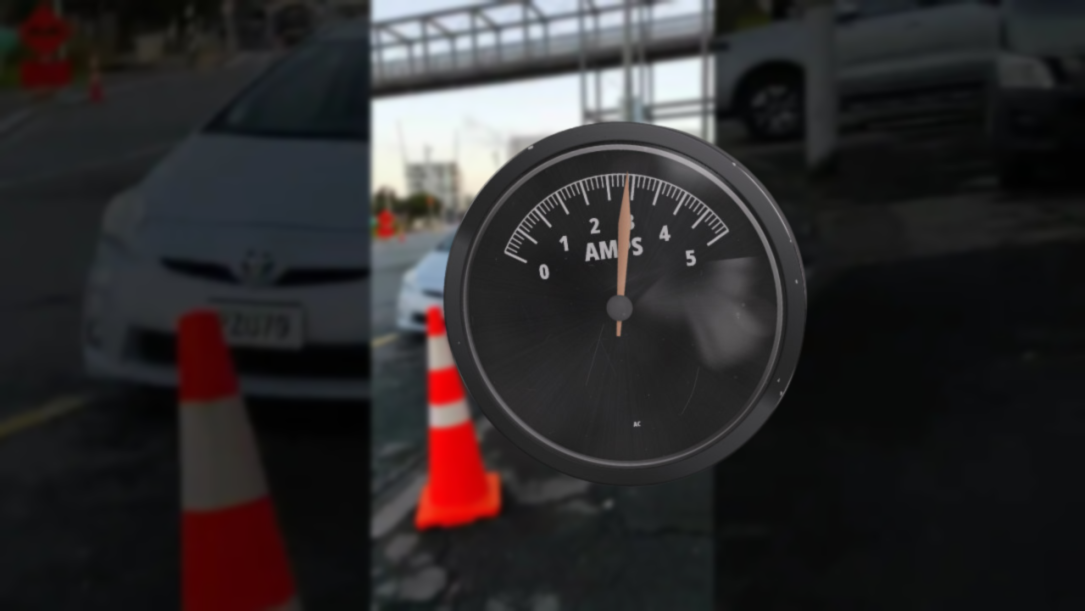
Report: 2.9; A
